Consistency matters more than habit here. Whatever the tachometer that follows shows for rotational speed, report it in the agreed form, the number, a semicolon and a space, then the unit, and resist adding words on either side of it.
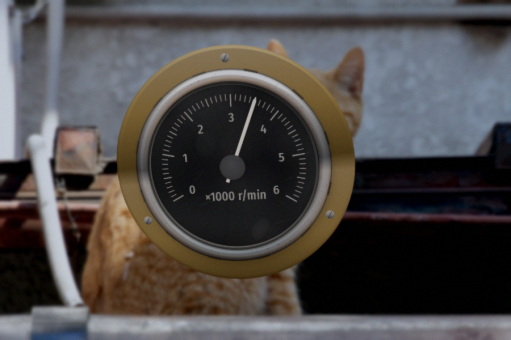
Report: 3500; rpm
